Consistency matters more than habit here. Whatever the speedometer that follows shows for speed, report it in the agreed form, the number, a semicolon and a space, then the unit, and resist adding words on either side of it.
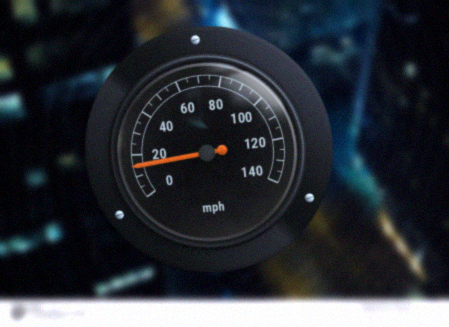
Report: 15; mph
